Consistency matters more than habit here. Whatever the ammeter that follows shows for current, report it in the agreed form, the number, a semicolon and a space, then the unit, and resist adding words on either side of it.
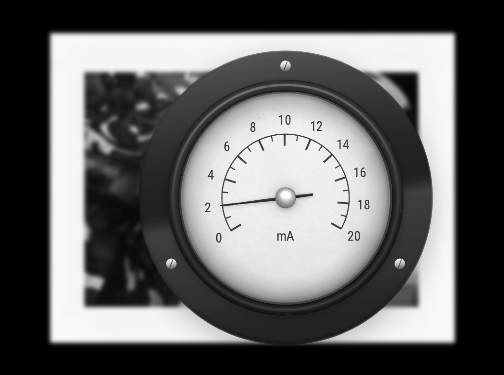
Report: 2; mA
